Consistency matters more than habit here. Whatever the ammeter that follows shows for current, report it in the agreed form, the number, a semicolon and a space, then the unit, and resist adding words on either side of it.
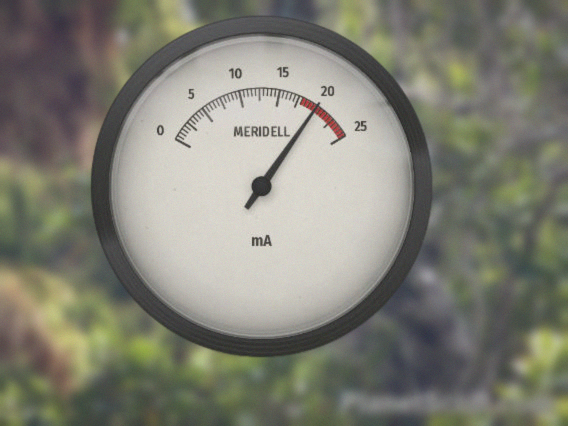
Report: 20; mA
